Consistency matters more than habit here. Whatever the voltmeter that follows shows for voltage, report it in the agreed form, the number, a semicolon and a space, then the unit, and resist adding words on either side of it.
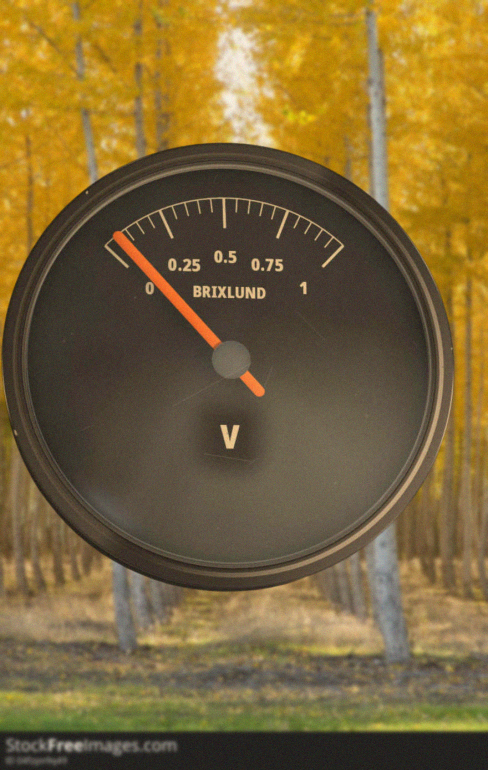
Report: 0.05; V
